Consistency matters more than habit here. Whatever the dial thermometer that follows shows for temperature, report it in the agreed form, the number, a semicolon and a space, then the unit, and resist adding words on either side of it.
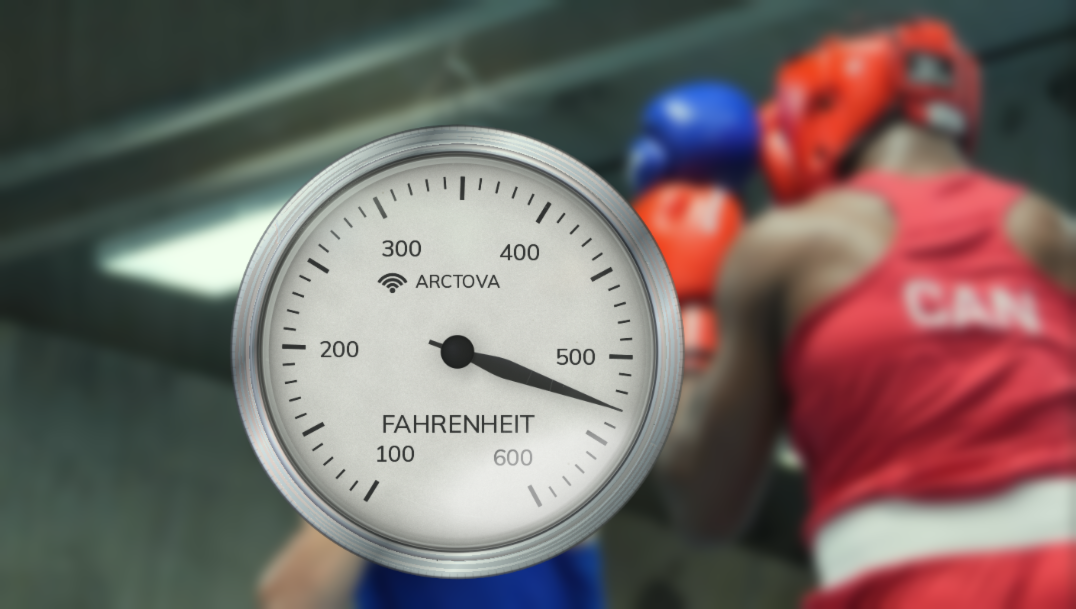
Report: 530; °F
